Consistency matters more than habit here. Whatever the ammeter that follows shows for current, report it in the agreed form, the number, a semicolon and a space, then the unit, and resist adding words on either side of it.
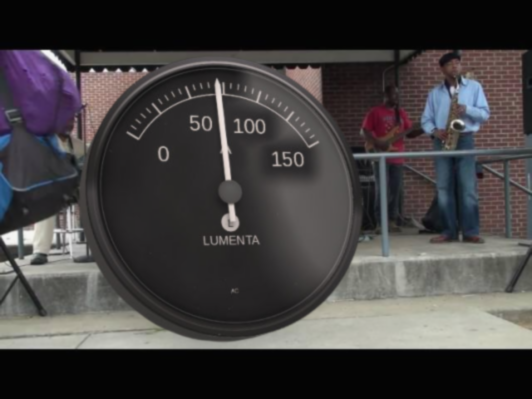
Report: 70; A
